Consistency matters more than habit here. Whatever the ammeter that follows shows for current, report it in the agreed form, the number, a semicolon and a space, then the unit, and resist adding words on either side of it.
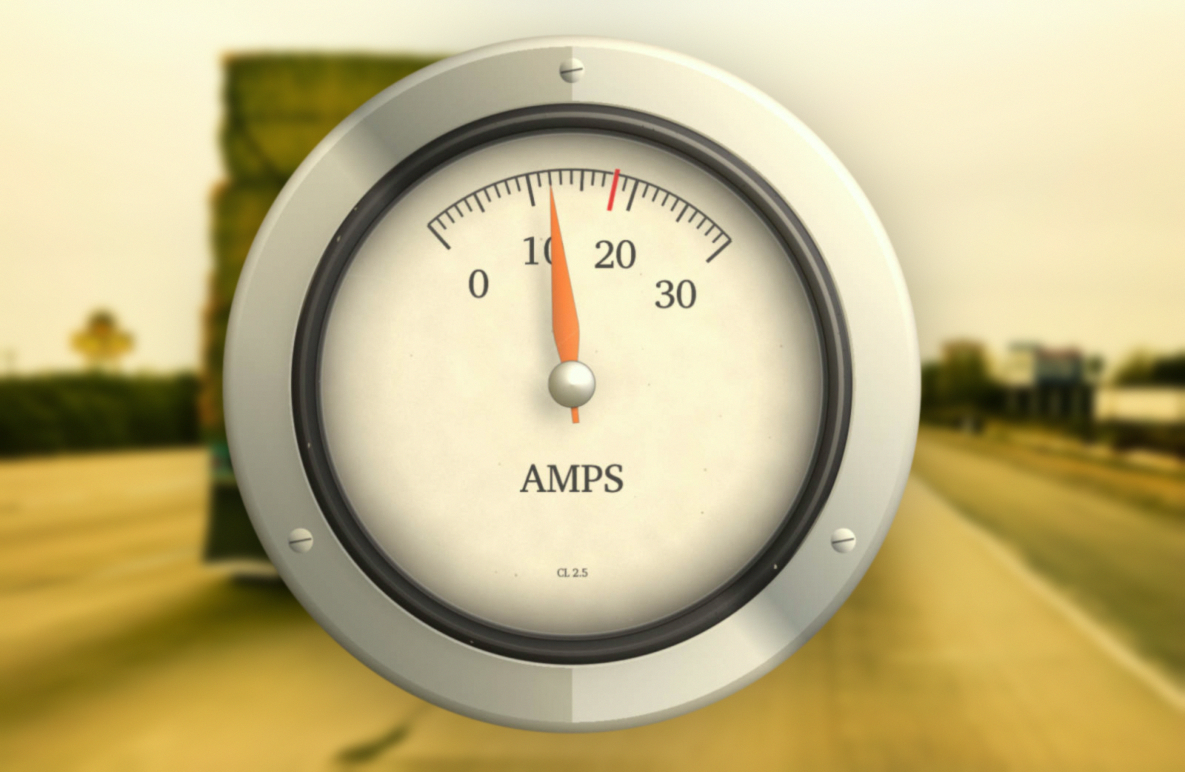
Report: 12; A
